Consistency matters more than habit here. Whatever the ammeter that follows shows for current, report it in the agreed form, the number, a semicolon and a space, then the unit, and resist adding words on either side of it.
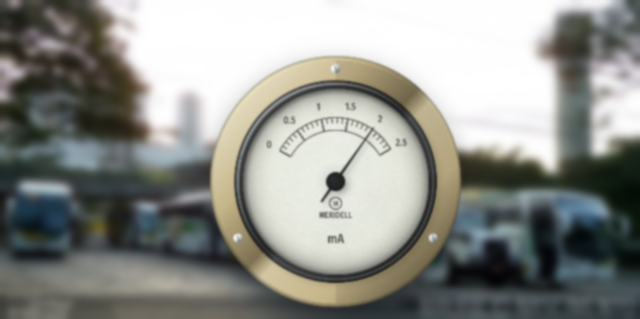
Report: 2; mA
